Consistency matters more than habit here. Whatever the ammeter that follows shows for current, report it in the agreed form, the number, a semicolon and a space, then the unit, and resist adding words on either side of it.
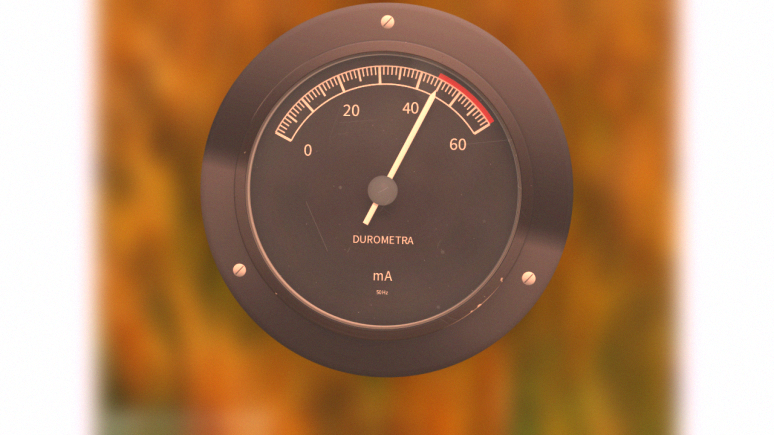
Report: 45; mA
